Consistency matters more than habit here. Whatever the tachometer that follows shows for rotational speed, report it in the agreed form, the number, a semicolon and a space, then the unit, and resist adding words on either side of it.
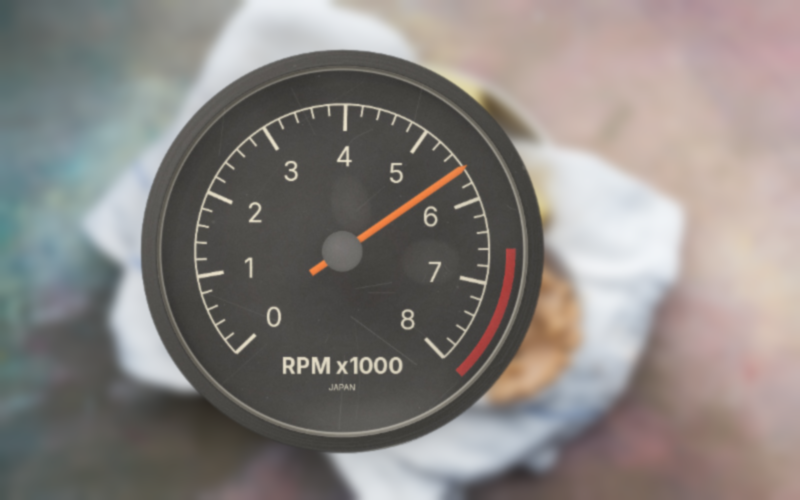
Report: 5600; rpm
